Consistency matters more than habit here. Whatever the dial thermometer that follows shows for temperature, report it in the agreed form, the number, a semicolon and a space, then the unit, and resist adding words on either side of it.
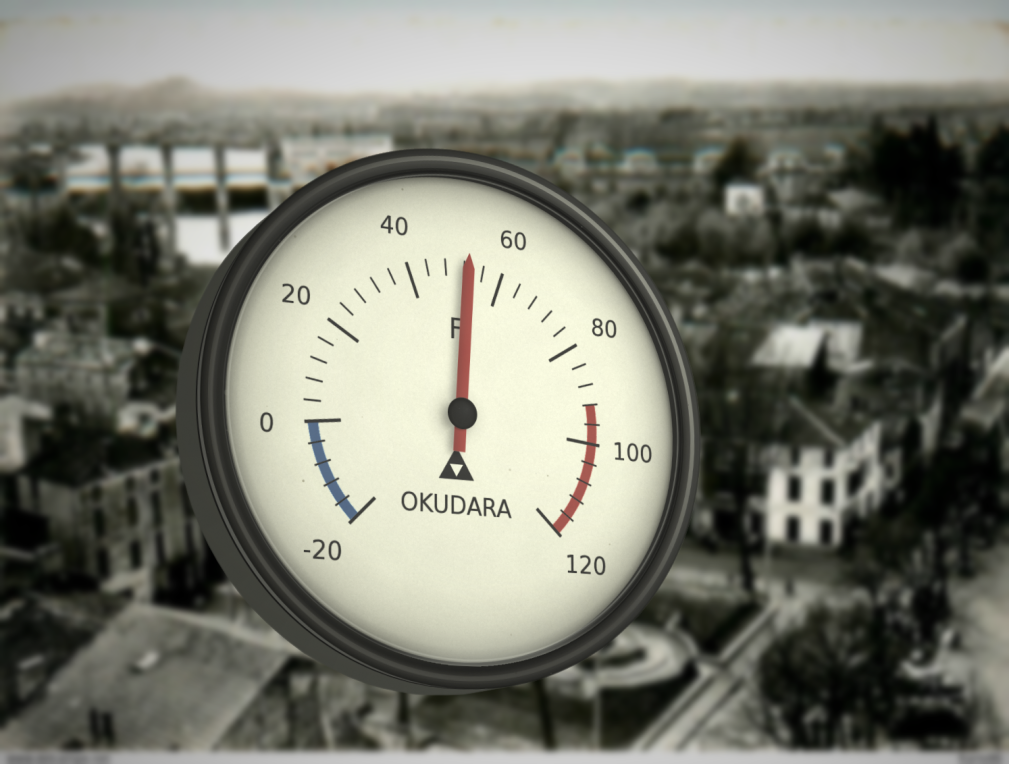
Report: 52; °F
